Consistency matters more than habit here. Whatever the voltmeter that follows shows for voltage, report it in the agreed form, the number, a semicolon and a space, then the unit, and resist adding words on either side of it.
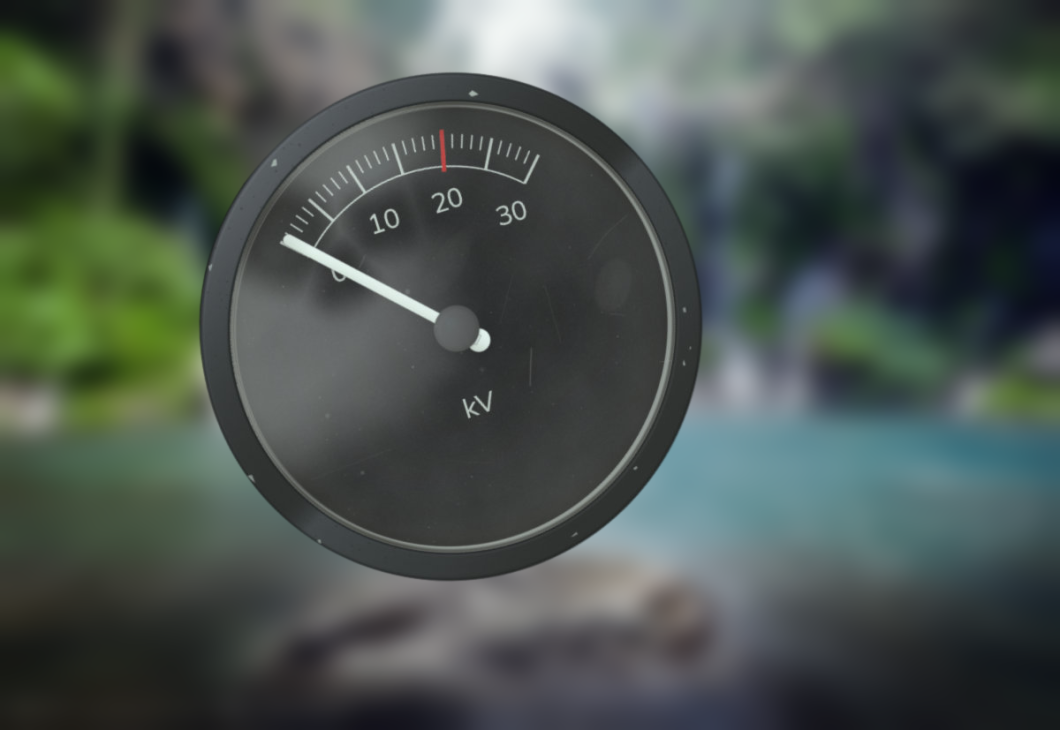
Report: 0.5; kV
